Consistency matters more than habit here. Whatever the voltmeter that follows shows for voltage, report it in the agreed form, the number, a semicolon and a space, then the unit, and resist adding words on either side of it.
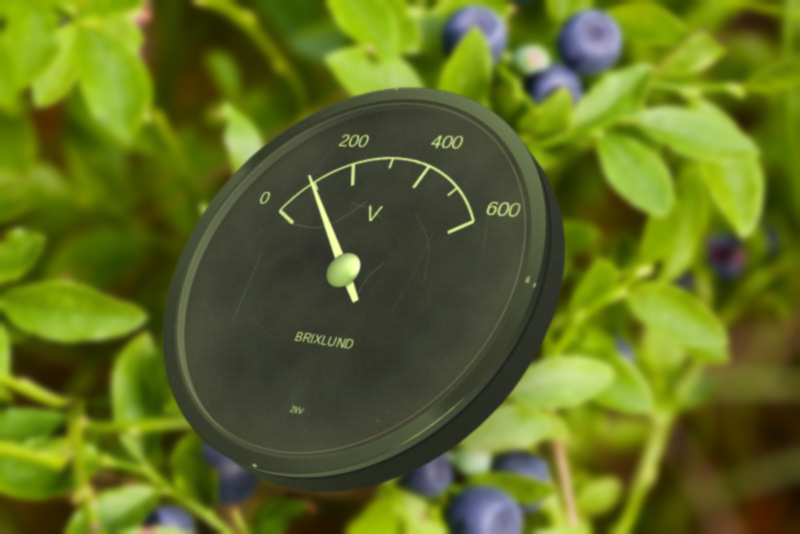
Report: 100; V
